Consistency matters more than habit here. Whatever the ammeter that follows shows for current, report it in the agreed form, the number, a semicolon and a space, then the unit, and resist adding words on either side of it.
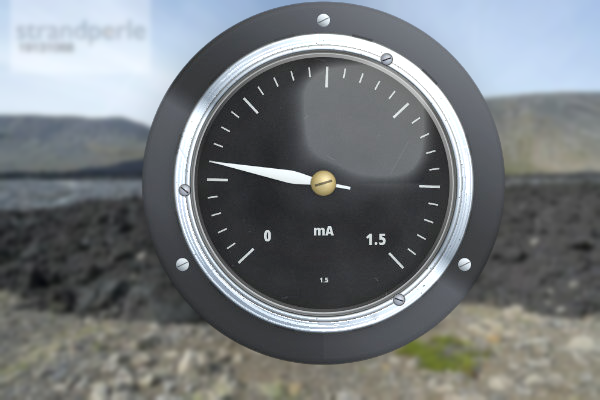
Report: 0.3; mA
